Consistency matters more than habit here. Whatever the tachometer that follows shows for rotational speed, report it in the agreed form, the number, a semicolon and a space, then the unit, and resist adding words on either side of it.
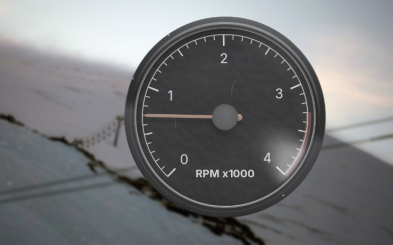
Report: 700; rpm
